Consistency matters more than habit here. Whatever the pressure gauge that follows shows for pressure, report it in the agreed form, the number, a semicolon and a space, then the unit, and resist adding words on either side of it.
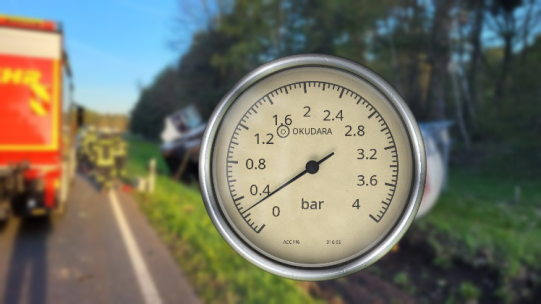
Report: 0.25; bar
